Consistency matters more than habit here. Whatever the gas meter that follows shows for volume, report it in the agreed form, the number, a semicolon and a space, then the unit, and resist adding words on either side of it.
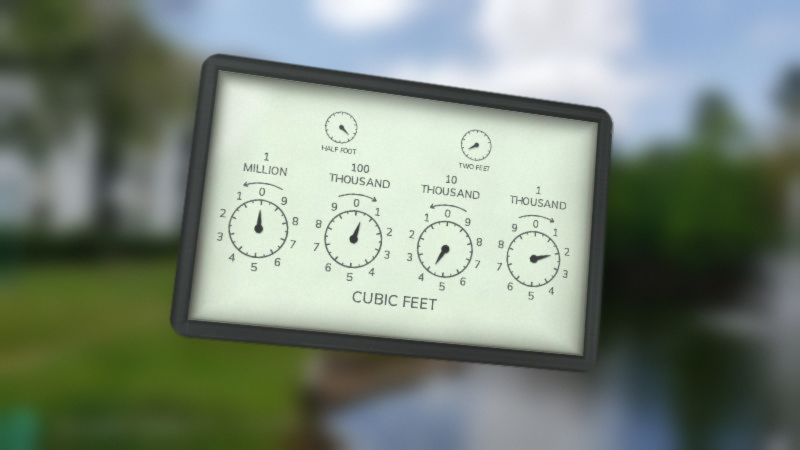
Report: 4200; ft³
